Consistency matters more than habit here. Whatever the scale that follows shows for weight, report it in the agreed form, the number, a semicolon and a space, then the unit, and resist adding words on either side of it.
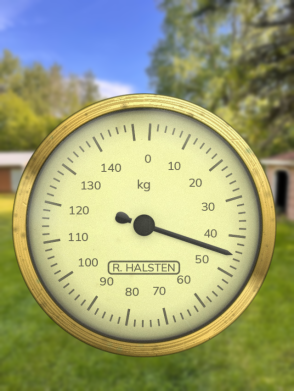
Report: 45; kg
